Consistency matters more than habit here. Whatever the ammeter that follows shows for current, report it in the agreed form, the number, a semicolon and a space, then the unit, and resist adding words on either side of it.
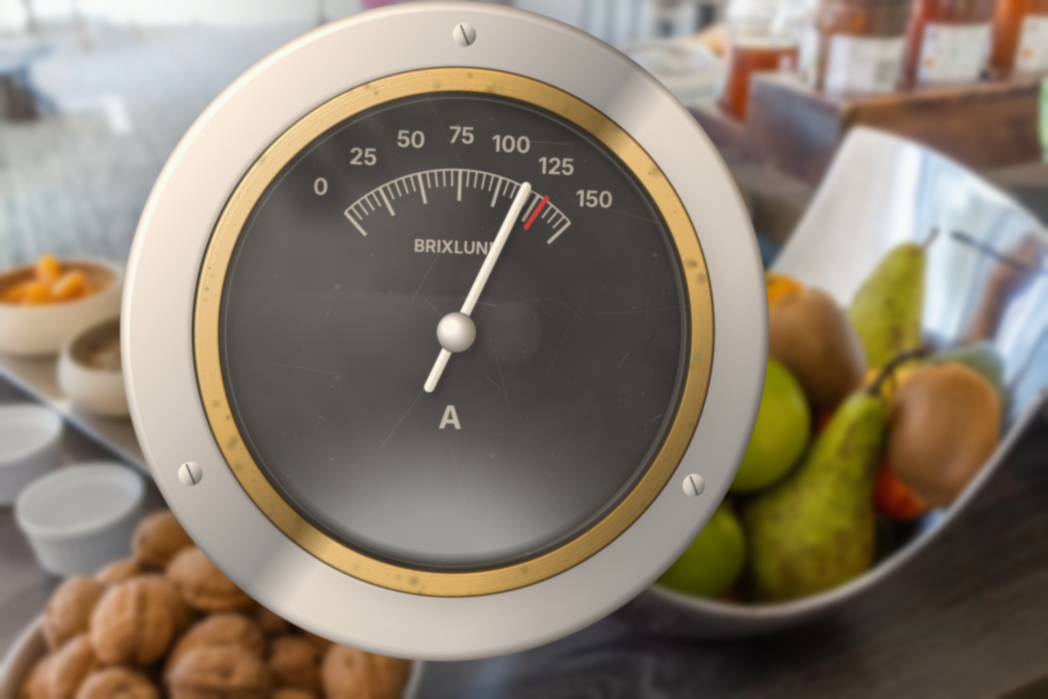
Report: 115; A
